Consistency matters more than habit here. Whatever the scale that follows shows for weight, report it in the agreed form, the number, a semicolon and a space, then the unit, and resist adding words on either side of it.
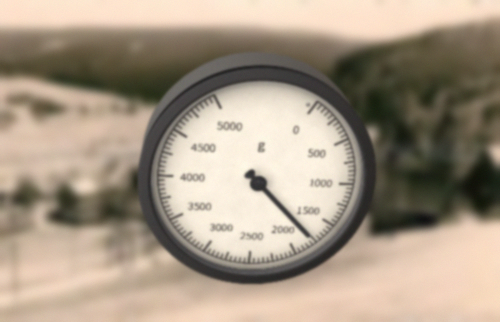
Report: 1750; g
